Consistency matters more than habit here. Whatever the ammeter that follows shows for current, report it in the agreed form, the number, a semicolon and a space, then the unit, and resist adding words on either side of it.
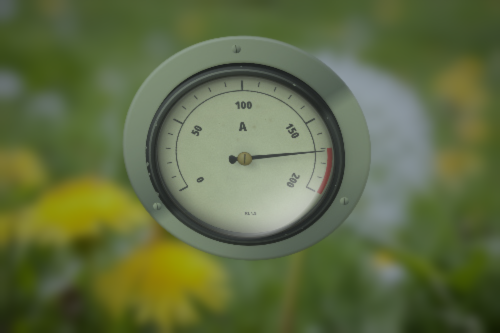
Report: 170; A
